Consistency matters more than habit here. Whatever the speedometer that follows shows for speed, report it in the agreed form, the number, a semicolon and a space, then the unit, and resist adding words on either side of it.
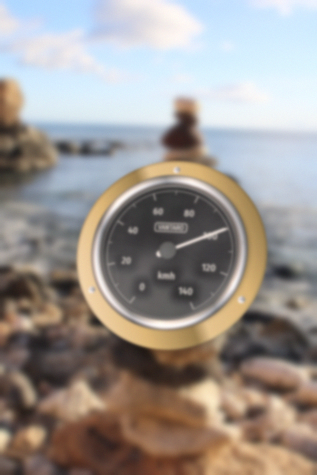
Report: 100; km/h
